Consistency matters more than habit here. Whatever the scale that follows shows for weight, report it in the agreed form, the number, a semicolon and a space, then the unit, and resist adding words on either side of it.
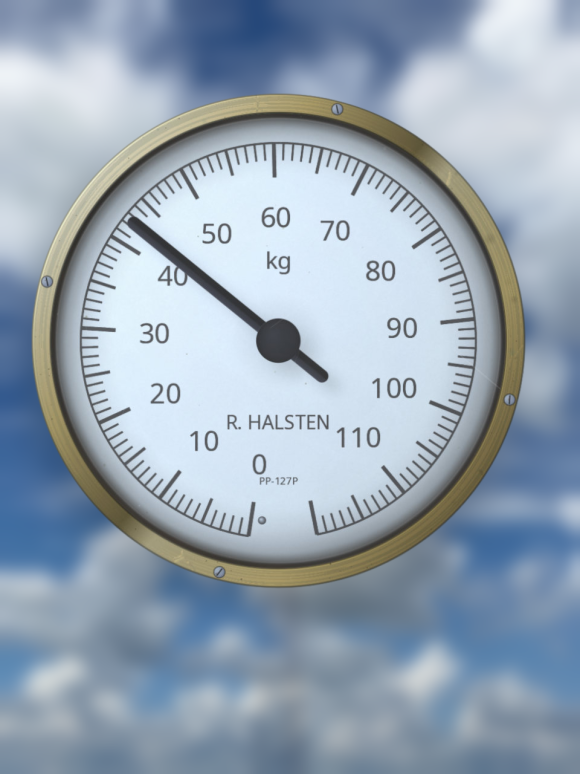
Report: 42.5; kg
